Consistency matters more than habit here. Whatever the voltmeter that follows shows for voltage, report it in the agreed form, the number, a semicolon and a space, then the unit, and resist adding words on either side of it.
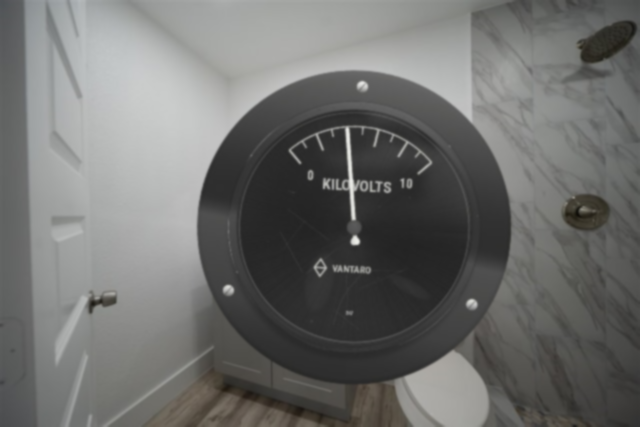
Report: 4; kV
